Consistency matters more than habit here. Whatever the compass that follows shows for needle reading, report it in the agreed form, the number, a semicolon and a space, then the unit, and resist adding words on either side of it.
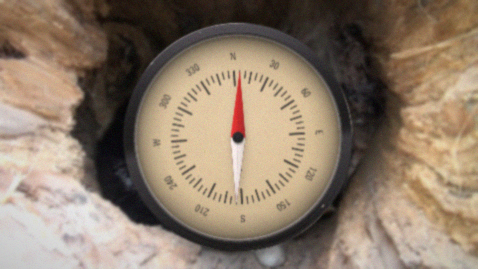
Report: 5; °
